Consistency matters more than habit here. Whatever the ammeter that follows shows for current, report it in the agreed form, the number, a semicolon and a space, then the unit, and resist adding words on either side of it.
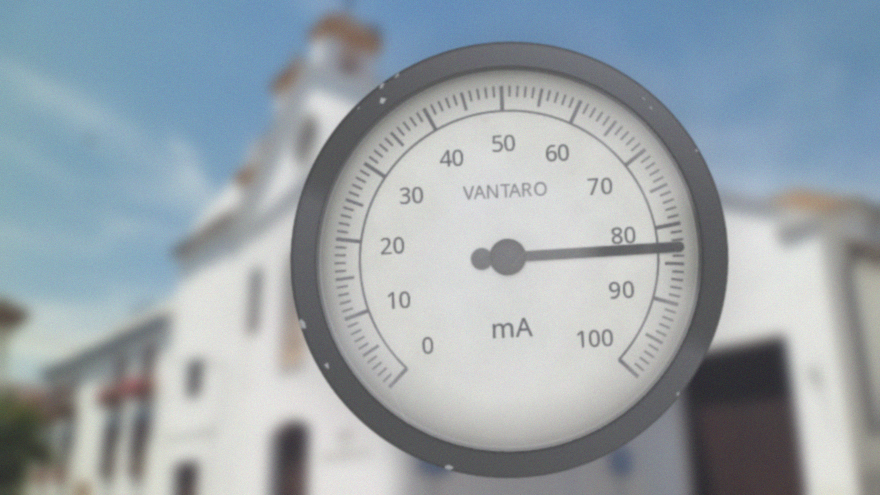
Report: 83; mA
